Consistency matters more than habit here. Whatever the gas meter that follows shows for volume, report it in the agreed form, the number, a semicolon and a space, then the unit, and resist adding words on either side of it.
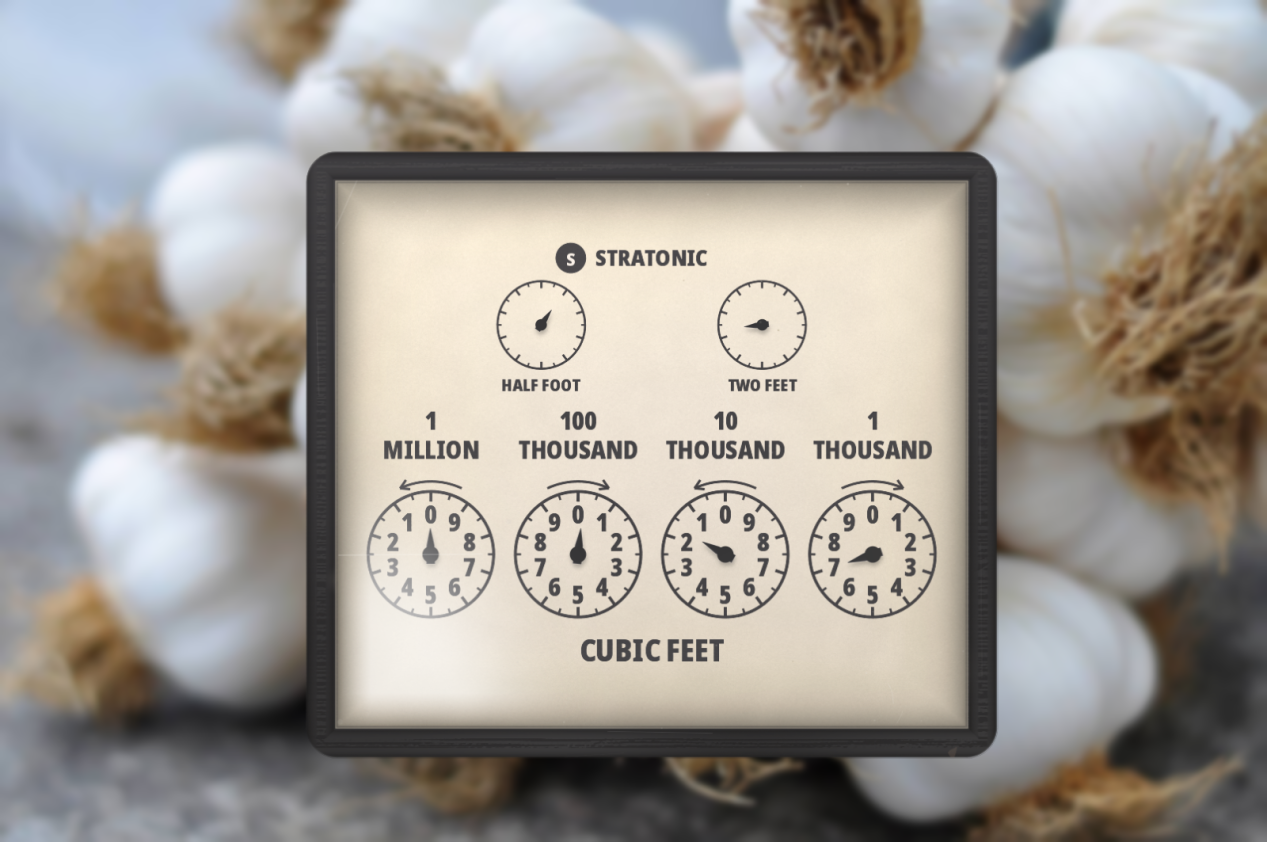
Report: 1700; ft³
